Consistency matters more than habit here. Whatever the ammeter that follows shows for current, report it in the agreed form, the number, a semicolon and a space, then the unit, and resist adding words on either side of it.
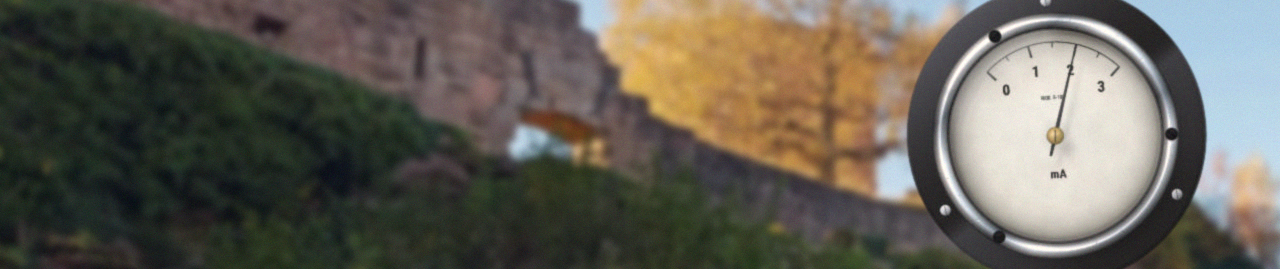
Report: 2; mA
